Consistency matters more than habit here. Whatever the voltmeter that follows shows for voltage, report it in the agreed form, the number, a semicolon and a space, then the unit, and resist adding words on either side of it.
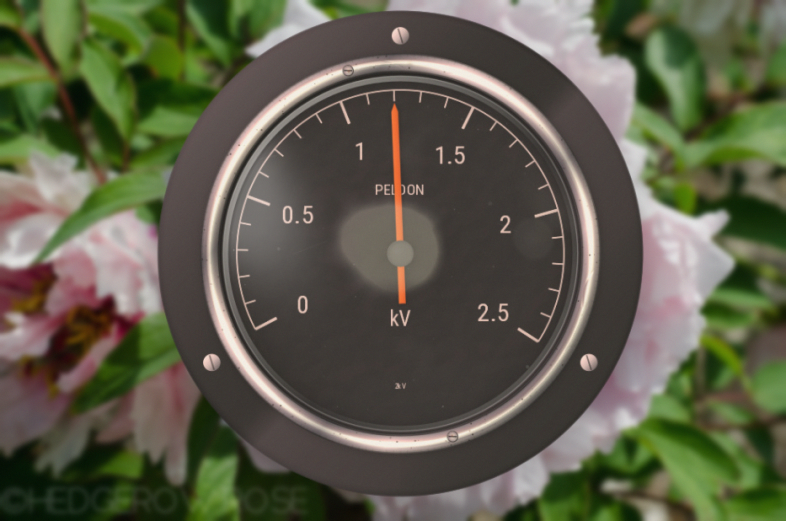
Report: 1.2; kV
